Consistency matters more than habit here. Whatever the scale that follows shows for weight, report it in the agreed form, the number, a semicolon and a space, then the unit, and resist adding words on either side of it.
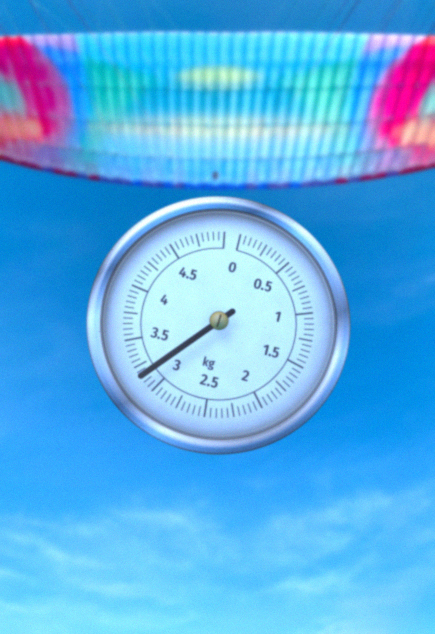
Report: 3.15; kg
